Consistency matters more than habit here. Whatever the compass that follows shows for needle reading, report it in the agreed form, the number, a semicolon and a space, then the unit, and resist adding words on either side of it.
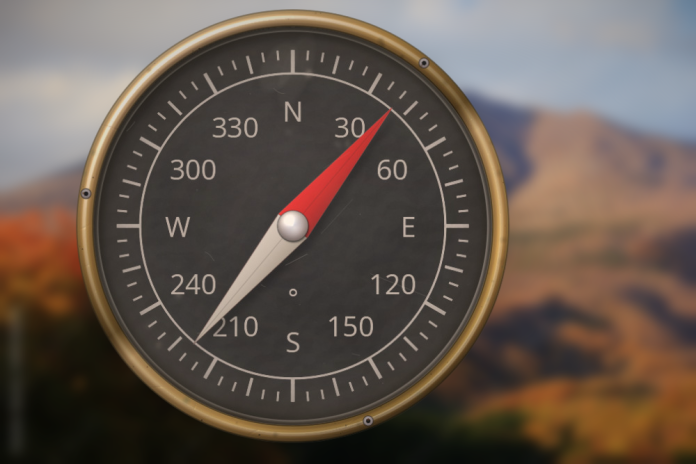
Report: 40; °
